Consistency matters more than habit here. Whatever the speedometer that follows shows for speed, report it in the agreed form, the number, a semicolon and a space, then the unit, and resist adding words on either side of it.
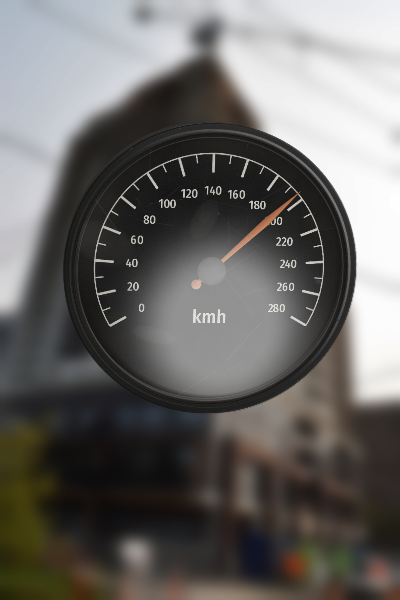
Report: 195; km/h
